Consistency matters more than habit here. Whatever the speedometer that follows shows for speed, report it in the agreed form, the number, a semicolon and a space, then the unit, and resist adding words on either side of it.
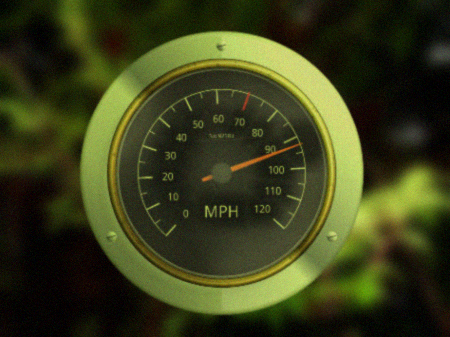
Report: 92.5; mph
